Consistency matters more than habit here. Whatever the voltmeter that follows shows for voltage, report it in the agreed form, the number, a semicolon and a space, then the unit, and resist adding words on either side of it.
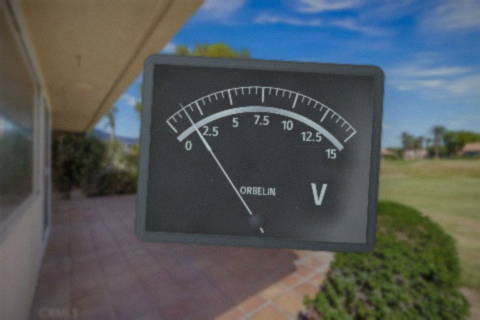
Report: 1.5; V
